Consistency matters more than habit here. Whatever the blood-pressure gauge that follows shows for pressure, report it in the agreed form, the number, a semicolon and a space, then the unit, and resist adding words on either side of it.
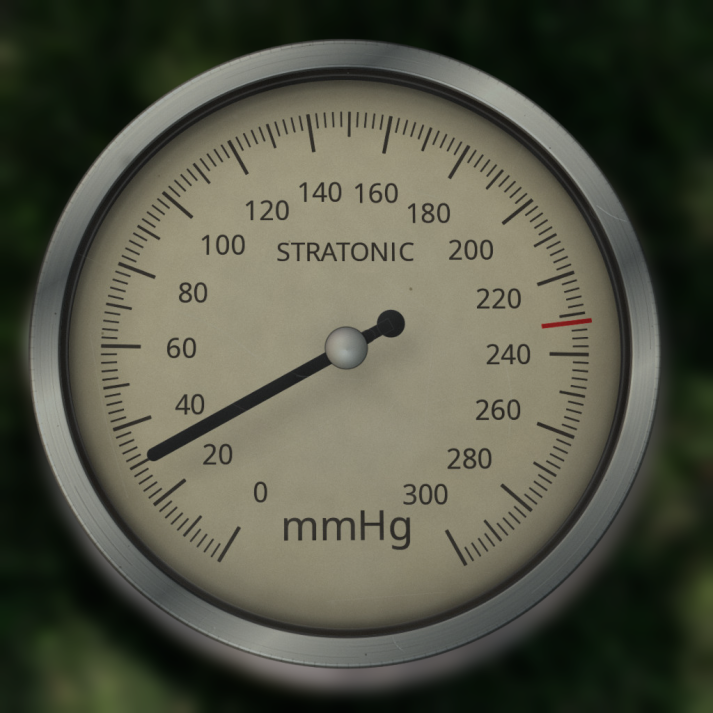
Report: 30; mmHg
